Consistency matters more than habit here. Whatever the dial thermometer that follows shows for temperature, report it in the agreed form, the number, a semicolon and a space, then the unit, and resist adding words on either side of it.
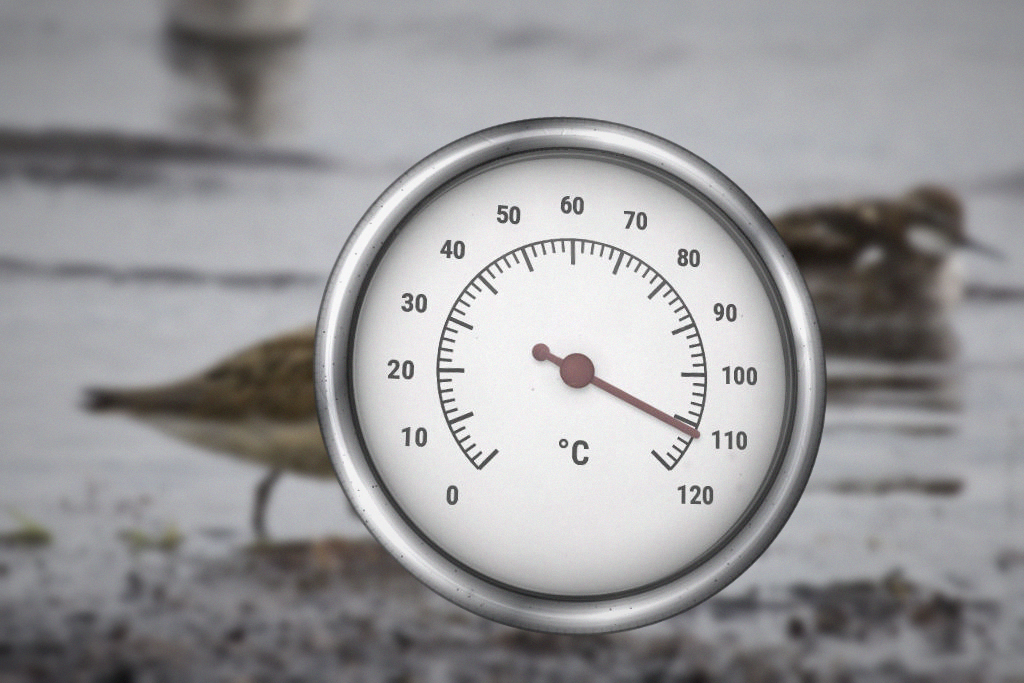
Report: 112; °C
